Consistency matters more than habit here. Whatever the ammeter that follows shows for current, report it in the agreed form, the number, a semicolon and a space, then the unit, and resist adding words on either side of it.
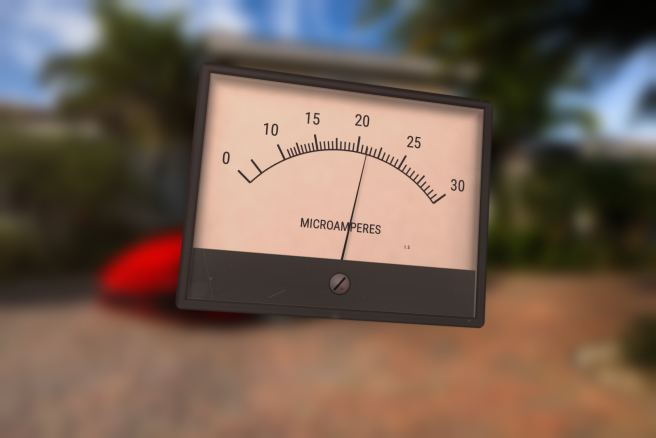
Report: 21; µA
